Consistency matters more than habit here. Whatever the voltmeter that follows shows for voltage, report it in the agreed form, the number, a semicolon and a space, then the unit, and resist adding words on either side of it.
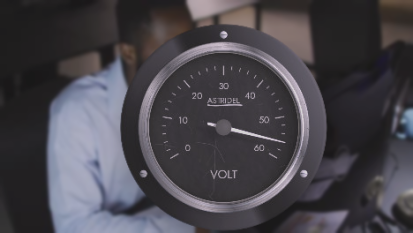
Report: 56; V
